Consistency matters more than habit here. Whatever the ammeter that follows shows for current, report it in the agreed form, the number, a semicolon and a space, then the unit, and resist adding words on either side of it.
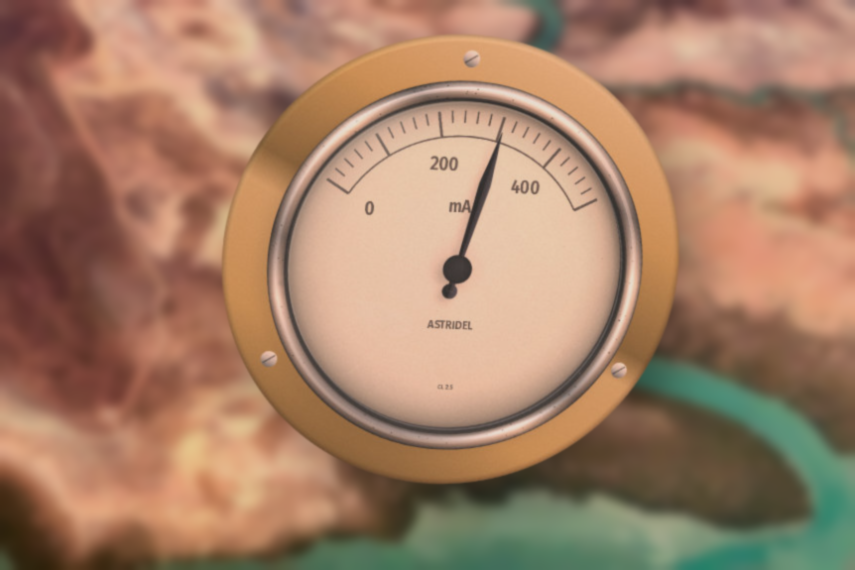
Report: 300; mA
